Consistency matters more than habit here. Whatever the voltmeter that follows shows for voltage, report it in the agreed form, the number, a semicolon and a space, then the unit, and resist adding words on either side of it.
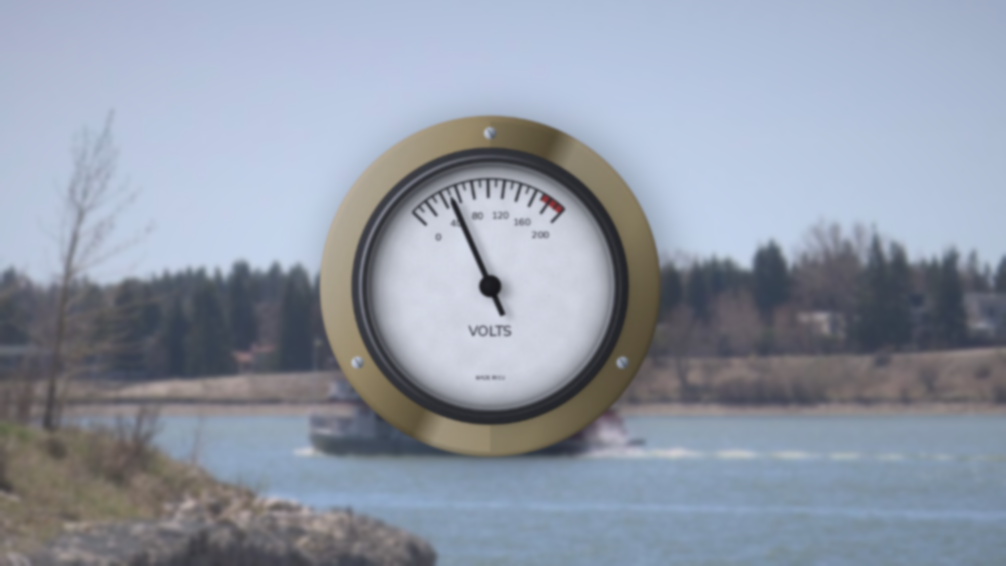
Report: 50; V
